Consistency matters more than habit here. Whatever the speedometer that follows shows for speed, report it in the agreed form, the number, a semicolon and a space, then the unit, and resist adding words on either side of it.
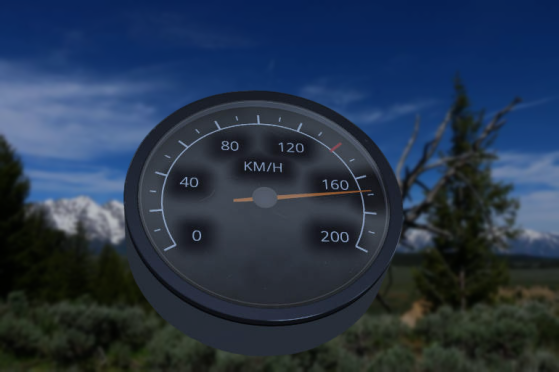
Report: 170; km/h
